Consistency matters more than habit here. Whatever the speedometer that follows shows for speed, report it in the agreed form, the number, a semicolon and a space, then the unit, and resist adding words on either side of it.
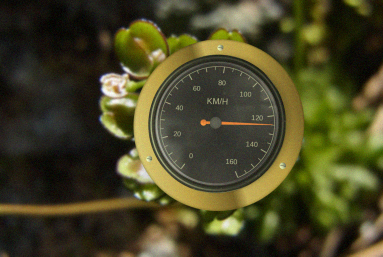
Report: 125; km/h
